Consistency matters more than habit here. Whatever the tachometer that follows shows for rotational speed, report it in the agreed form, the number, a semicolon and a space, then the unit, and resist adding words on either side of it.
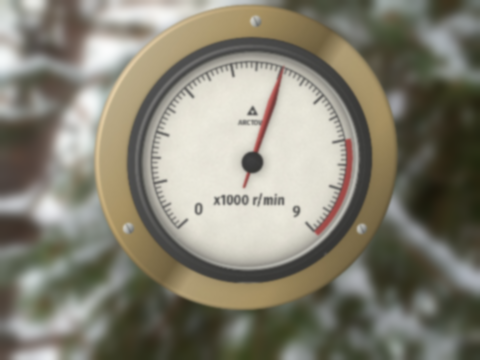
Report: 5000; rpm
